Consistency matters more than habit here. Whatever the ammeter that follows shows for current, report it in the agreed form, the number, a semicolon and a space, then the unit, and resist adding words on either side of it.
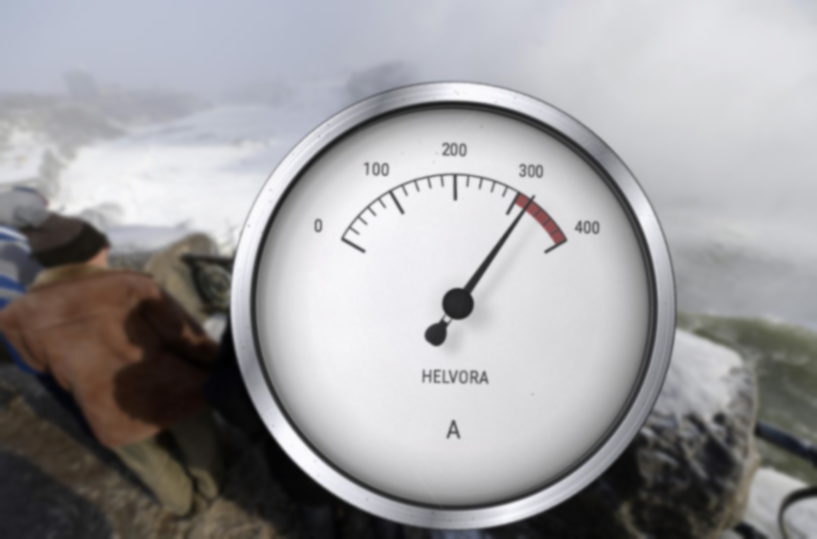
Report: 320; A
